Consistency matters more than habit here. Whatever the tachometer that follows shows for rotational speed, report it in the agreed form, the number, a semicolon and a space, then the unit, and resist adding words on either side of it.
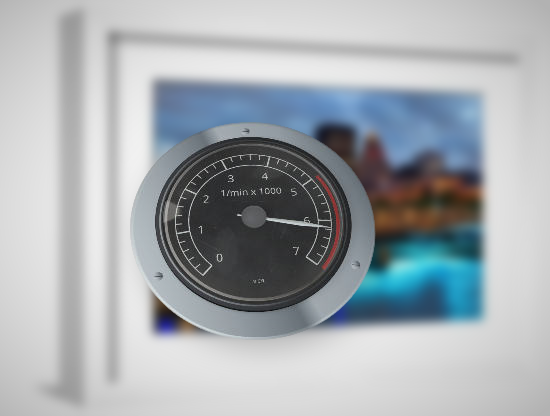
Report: 6200; rpm
